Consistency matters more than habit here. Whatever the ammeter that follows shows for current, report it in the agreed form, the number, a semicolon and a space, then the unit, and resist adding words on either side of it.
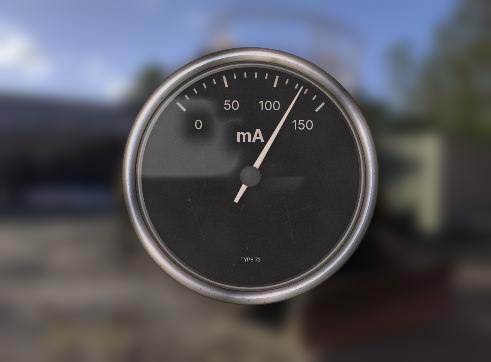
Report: 125; mA
